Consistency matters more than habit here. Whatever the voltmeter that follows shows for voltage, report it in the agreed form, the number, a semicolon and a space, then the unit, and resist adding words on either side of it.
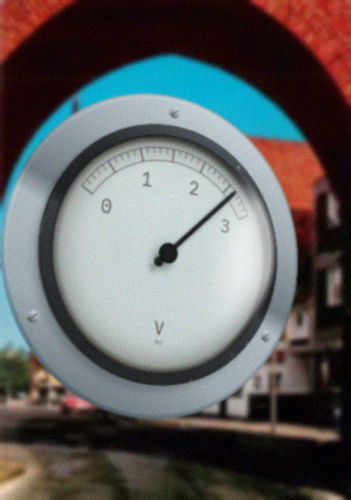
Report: 2.6; V
